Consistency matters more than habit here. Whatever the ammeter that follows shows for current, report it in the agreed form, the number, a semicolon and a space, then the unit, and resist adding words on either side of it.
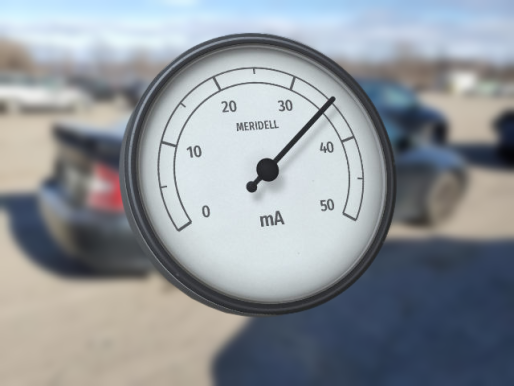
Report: 35; mA
